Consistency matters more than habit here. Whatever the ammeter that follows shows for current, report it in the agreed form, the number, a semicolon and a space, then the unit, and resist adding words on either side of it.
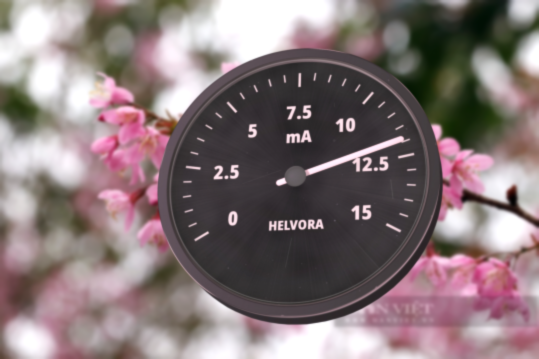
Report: 12; mA
